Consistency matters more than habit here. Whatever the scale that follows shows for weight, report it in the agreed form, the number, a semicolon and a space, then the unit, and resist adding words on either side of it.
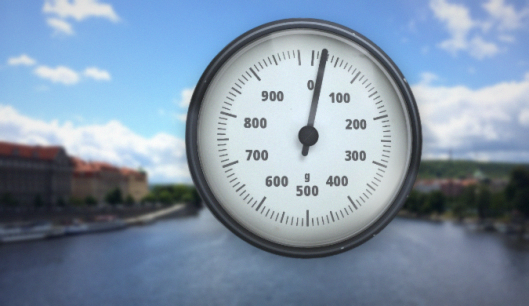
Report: 20; g
